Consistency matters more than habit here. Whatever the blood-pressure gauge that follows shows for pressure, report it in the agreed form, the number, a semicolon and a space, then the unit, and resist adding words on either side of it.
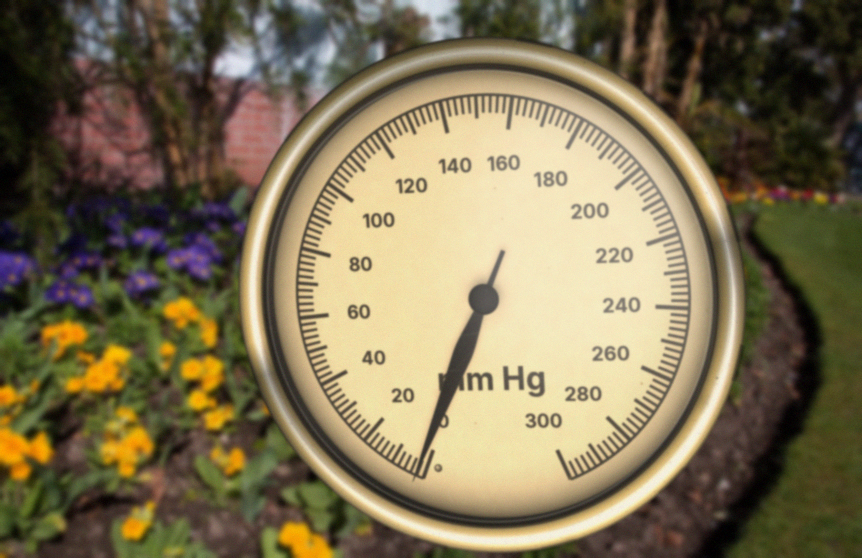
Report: 2; mmHg
